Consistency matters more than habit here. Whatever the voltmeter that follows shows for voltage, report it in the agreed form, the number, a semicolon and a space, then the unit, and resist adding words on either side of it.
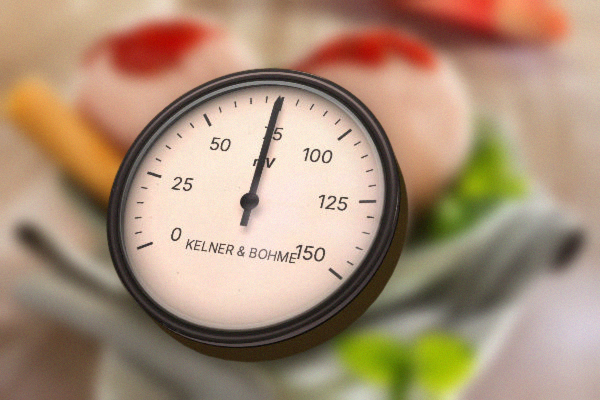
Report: 75; mV
